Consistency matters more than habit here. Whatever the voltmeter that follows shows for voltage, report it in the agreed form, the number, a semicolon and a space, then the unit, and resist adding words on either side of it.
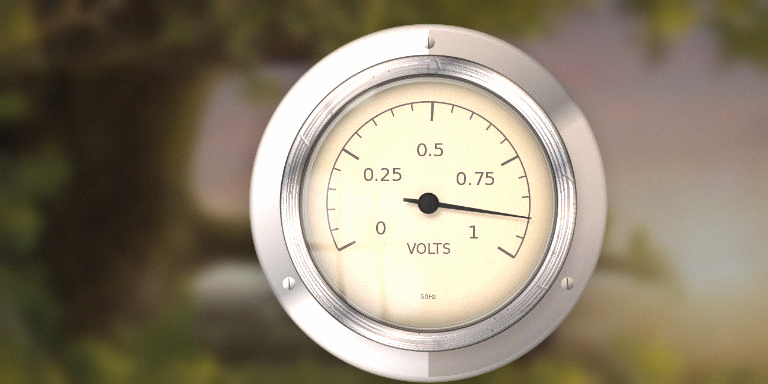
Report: 0.9; V
